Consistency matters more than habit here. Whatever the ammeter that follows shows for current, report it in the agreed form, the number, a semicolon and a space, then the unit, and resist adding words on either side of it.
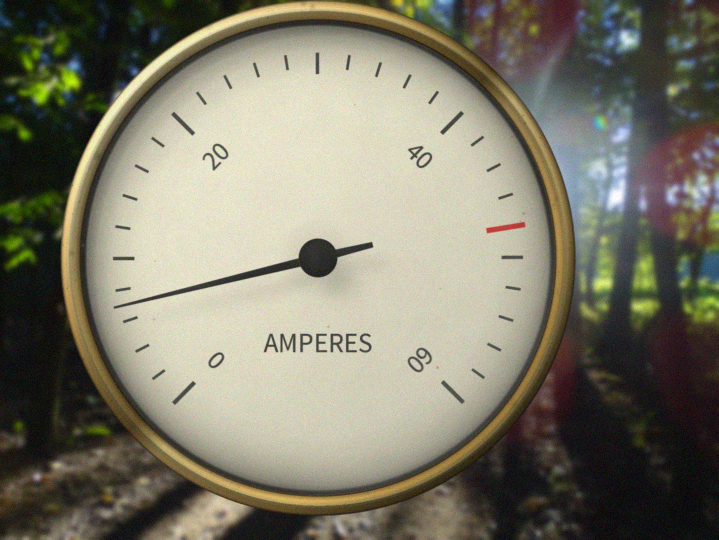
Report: 7; A
